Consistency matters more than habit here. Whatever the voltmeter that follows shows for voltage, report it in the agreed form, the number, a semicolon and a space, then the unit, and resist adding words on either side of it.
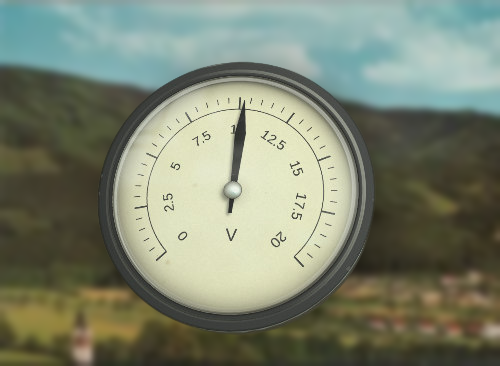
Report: 10.25; V
